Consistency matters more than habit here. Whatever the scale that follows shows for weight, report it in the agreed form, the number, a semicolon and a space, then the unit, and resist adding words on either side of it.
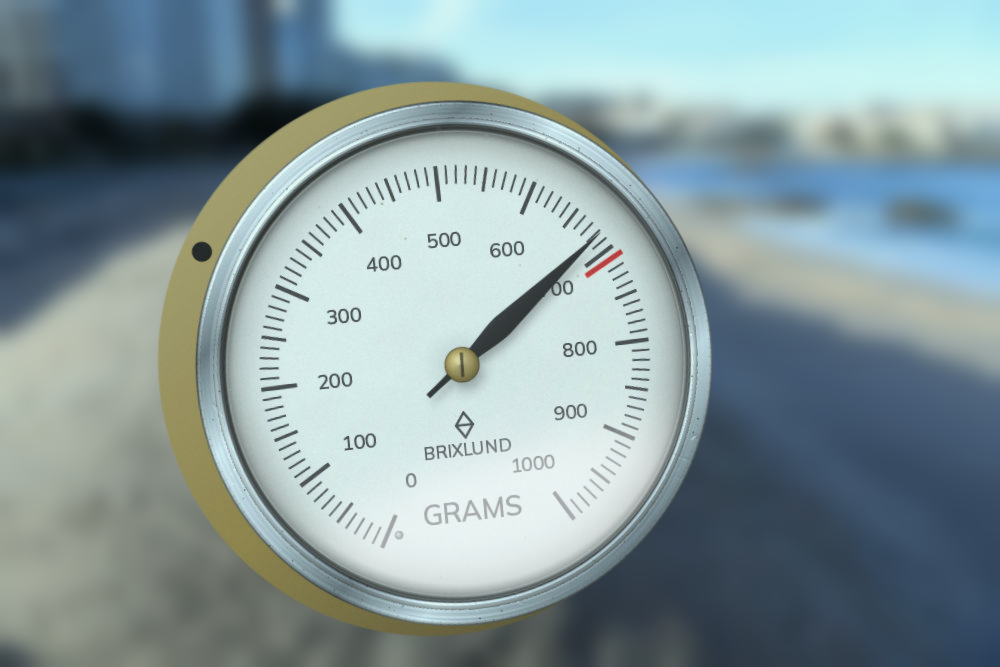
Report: 680; g
